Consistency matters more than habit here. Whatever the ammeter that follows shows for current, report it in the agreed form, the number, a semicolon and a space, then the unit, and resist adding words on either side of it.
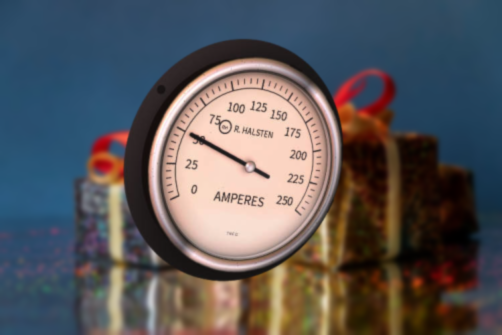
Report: 50; A
